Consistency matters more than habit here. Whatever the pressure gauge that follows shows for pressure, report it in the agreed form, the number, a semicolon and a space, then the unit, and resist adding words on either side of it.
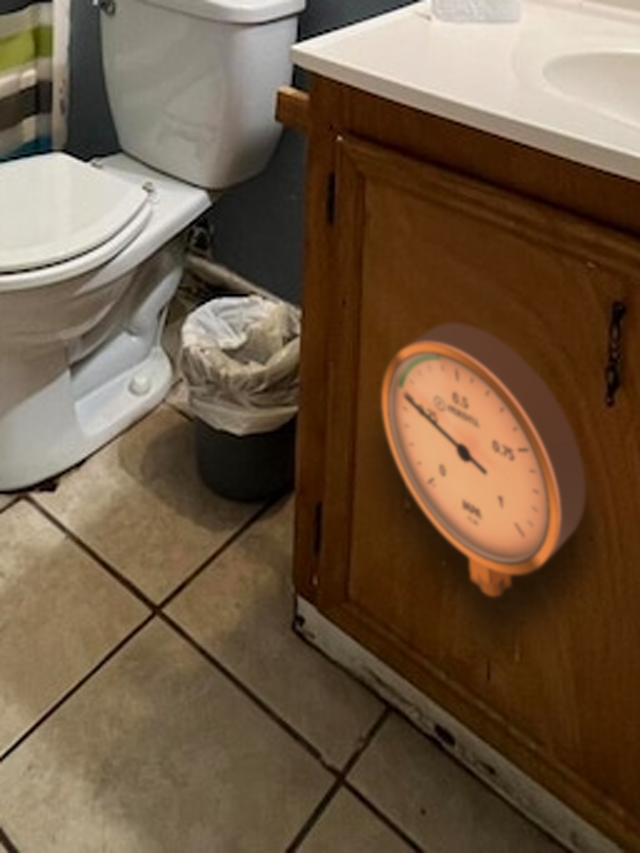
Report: 0.25; MPa
